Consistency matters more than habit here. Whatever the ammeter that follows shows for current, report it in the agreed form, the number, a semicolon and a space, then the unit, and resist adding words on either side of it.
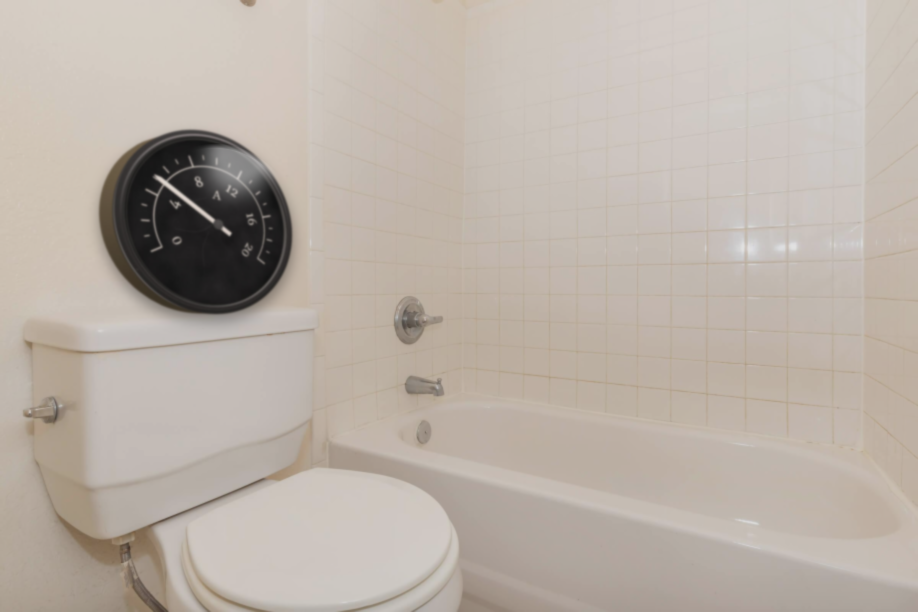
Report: 5; A
